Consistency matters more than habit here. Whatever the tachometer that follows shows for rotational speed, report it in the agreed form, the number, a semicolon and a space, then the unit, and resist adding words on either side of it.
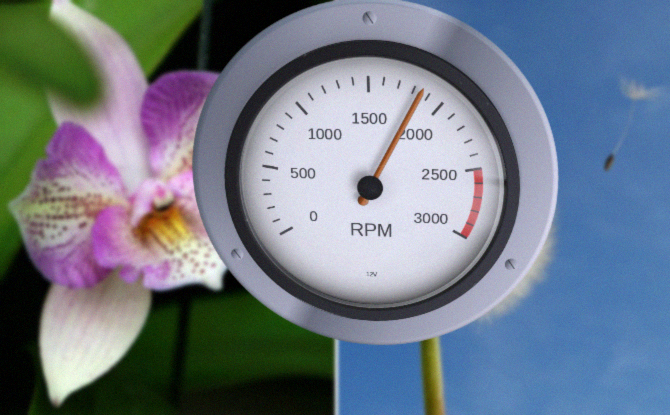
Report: 1850; rpm
